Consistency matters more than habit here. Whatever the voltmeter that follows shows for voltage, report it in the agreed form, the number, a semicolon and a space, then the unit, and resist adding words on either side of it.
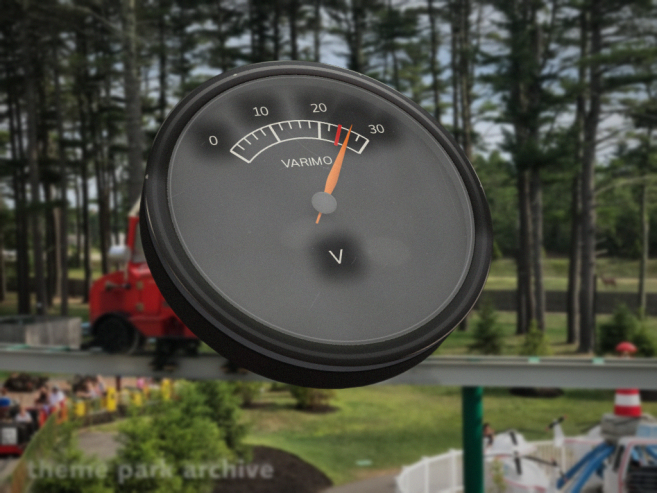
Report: 26; V
